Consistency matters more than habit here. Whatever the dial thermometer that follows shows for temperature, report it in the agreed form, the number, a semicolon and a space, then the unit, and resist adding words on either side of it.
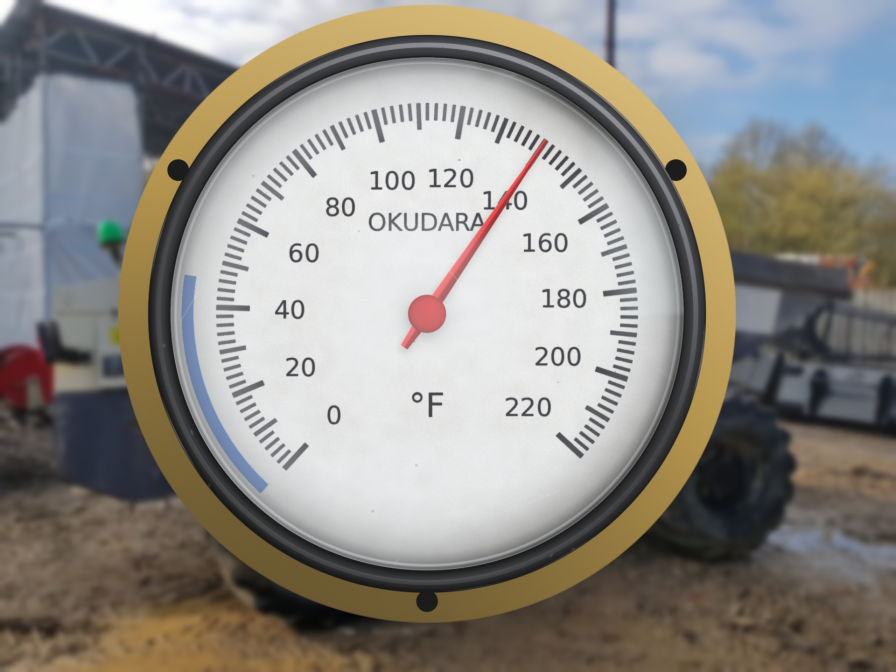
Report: 140; °F
